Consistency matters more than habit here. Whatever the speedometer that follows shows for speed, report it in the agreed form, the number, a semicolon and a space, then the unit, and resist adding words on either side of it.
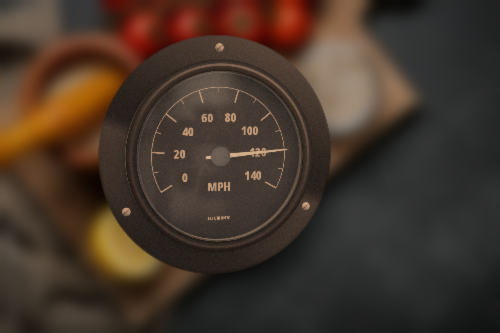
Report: 120; mph
